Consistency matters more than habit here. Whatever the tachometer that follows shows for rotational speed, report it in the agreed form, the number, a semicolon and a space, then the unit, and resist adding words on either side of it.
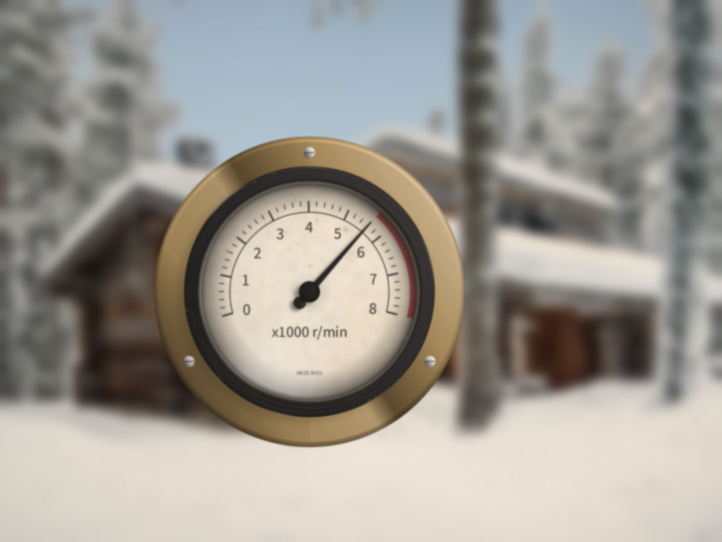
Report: 5600; rpm
